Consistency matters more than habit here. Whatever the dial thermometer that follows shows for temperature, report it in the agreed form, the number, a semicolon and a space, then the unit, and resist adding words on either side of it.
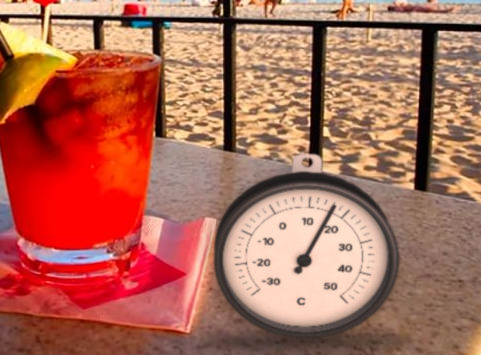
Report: 16; °C
